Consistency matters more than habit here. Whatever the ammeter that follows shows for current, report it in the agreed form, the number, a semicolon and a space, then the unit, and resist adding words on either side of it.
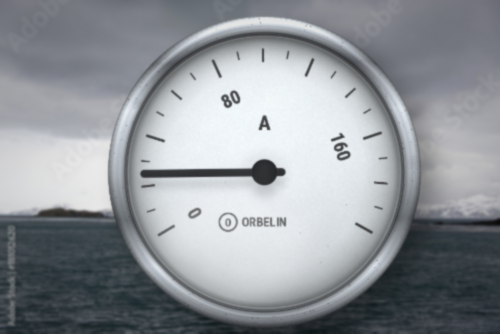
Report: 25; A
